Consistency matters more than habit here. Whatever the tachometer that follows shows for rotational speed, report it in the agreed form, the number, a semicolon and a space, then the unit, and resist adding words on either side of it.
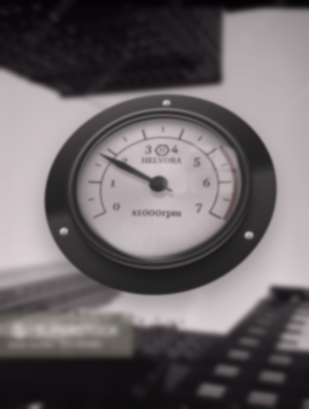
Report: 1750; rpm
